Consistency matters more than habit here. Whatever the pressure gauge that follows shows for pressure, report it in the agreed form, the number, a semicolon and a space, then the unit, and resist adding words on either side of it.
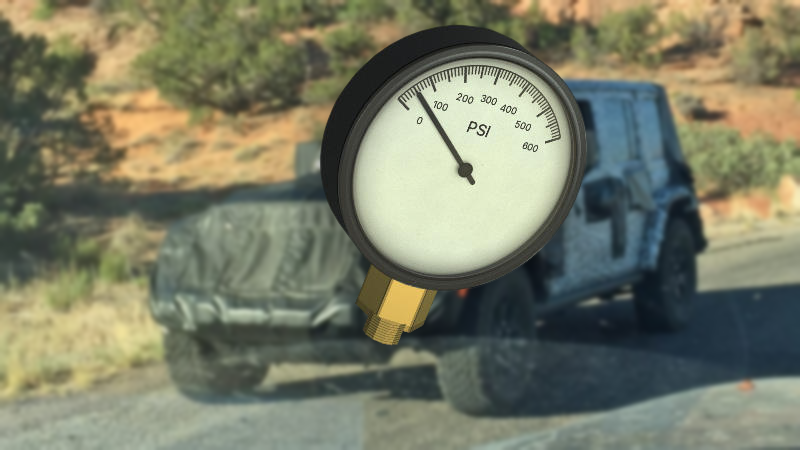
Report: 50; psi
